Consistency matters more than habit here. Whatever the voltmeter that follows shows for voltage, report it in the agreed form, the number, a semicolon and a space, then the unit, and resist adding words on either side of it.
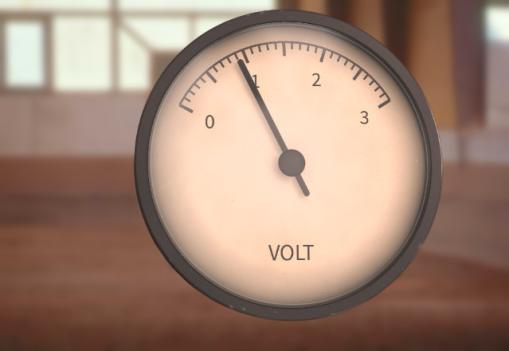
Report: 0.9; V
